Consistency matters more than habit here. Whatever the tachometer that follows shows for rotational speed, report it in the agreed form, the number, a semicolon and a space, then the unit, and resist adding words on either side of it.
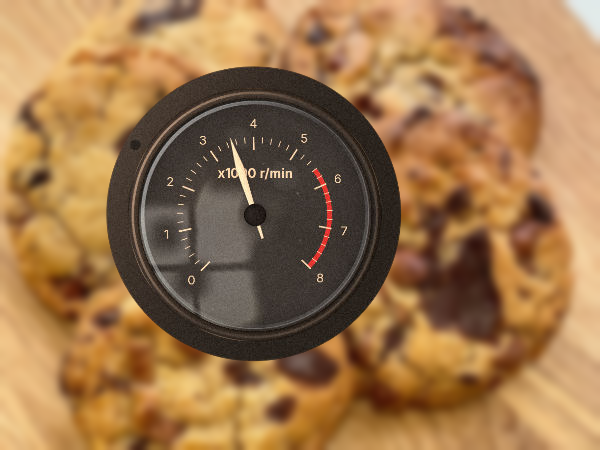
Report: 3500; rpm
